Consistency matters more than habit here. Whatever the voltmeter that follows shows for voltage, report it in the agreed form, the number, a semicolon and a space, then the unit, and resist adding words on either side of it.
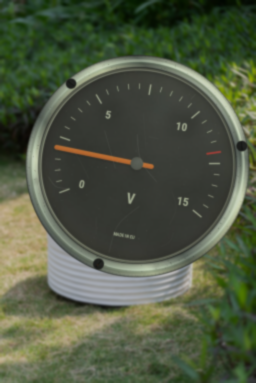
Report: 2; V
